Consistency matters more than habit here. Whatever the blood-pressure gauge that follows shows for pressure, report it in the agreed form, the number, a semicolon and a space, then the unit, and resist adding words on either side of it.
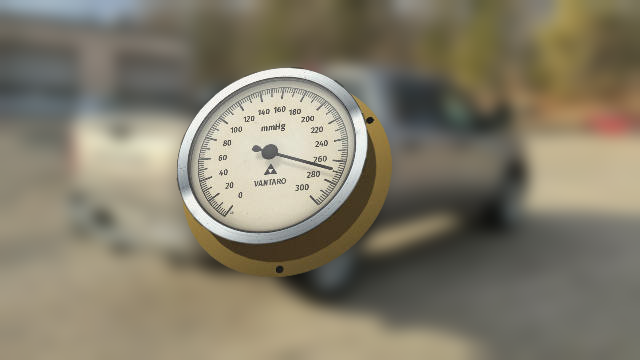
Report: 270; mmHg
